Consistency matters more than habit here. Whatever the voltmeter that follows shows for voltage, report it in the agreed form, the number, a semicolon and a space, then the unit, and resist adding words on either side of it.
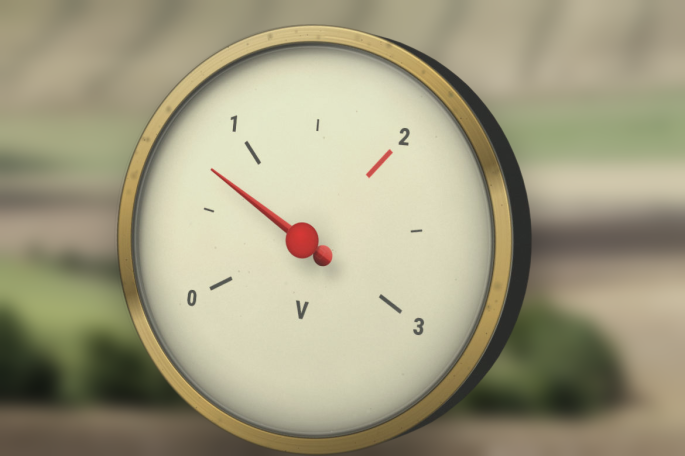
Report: 0.75; V
